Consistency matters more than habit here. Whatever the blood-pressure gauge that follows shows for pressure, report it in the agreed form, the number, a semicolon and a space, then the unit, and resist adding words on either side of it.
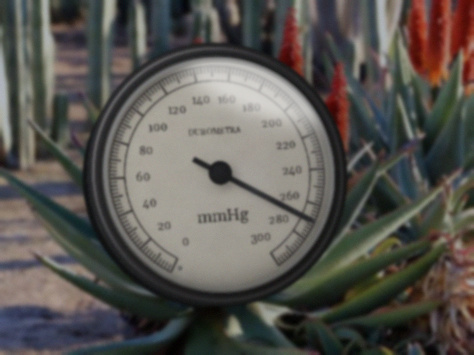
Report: 270; mmHg
